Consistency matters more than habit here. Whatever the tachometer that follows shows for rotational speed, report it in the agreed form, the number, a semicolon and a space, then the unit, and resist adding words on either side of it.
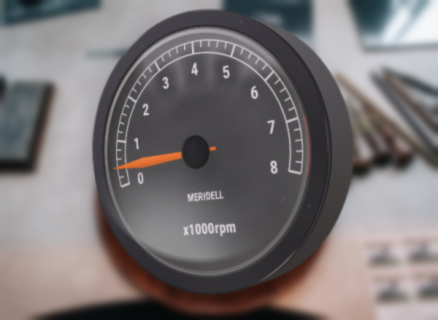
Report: 400; rpm
